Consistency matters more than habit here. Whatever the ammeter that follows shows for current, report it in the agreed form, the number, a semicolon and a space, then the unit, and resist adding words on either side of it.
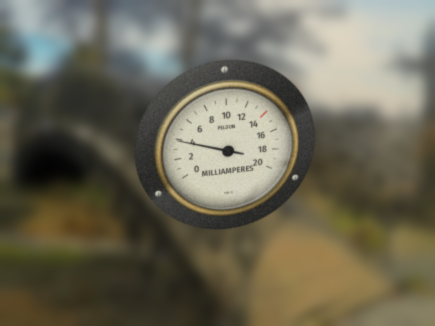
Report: 4; mA
